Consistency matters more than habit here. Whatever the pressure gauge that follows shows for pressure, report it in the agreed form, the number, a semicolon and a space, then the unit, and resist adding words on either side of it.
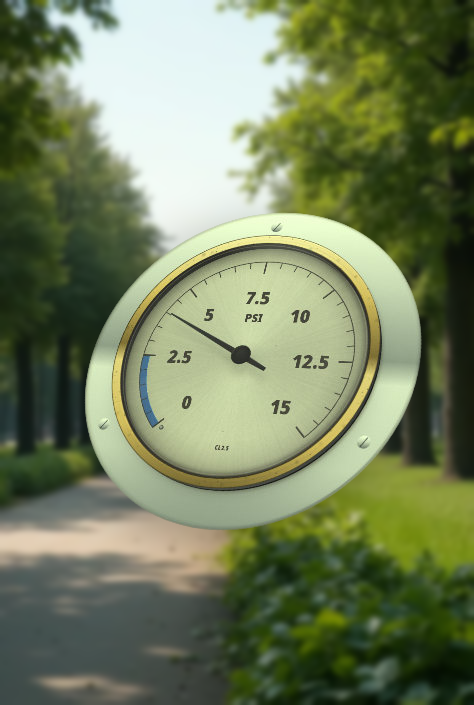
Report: 4; psi
